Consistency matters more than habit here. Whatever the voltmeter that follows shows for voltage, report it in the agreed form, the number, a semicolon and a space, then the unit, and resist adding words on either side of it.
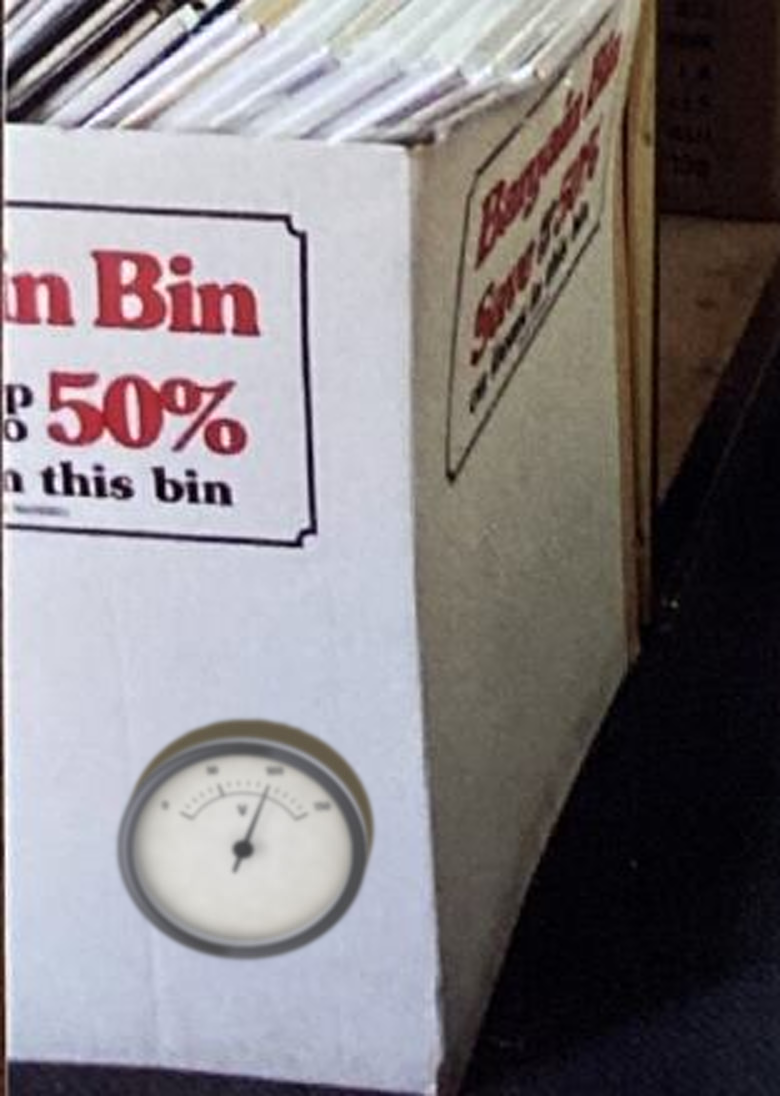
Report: 100; V
